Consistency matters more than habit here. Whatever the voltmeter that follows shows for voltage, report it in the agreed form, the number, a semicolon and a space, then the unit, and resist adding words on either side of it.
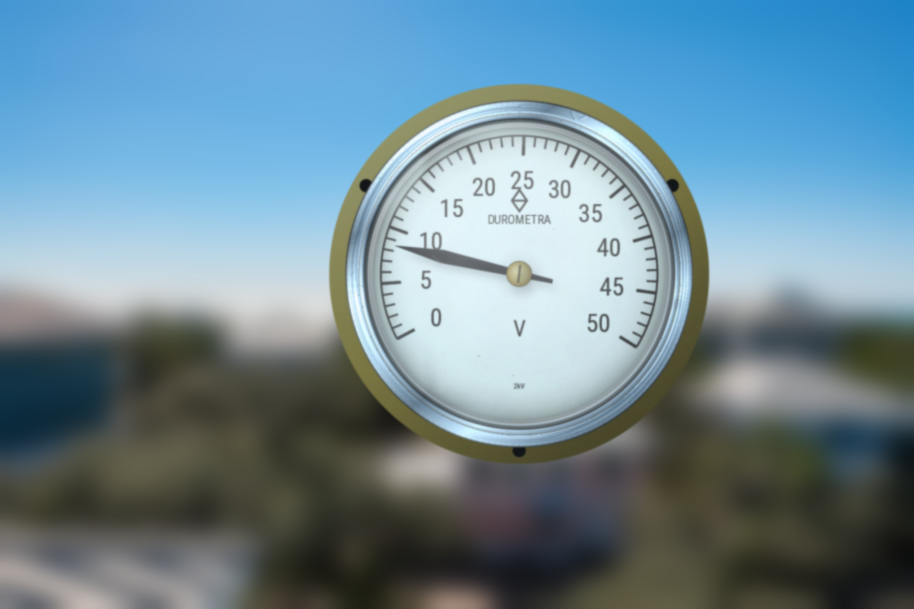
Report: 8.5; V
